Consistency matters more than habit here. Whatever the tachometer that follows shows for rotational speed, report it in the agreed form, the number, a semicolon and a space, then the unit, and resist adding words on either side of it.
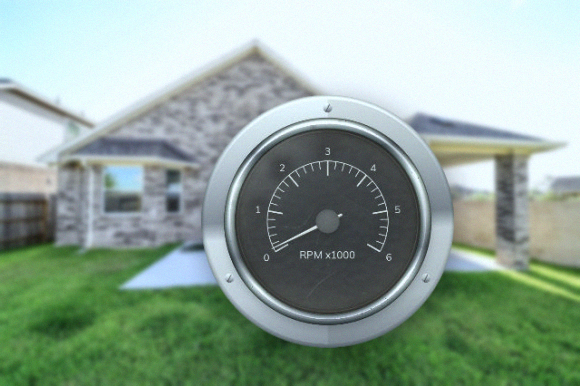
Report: 100; rpm
